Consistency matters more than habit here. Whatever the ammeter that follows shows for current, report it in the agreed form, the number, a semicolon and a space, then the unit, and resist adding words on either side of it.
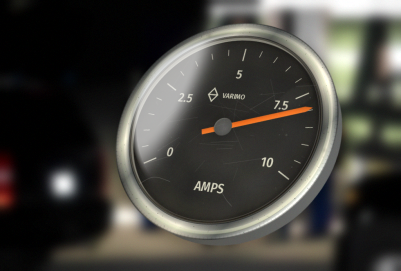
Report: 8; A
